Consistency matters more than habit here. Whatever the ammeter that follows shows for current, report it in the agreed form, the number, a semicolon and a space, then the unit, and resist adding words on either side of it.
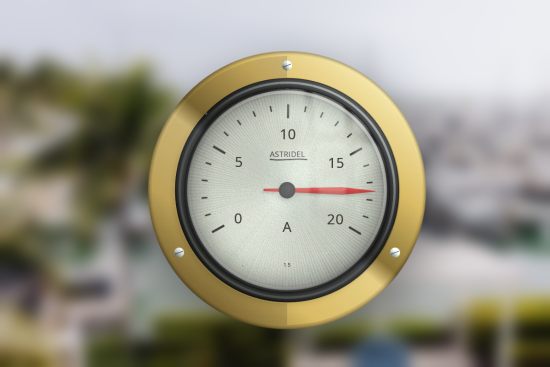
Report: 17.5; A
